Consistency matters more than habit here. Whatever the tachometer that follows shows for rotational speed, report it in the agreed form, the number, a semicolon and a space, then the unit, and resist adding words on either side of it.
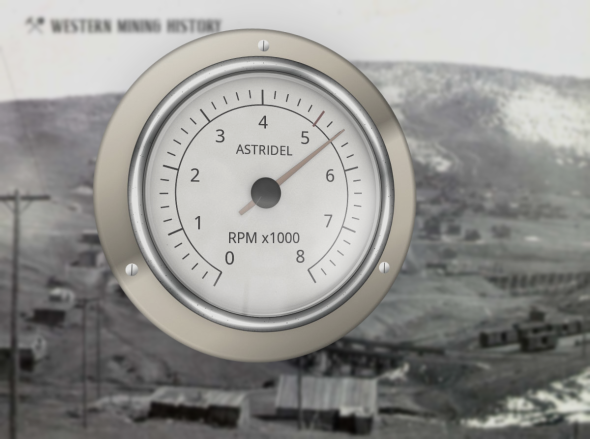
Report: 5400; rpm
